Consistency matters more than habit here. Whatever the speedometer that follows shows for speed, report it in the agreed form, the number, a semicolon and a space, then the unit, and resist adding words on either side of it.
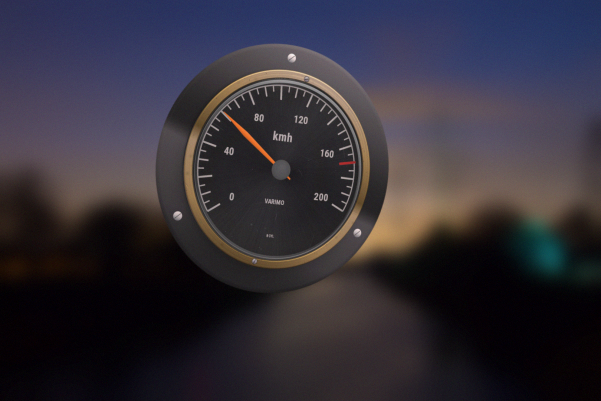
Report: 60; km/h
